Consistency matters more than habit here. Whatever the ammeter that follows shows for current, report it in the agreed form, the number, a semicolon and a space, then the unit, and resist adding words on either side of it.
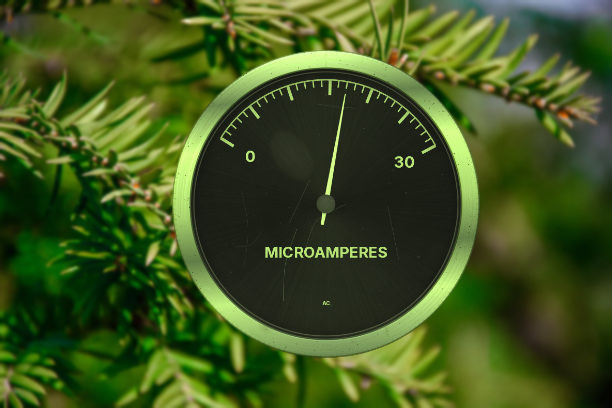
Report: 17; µA
